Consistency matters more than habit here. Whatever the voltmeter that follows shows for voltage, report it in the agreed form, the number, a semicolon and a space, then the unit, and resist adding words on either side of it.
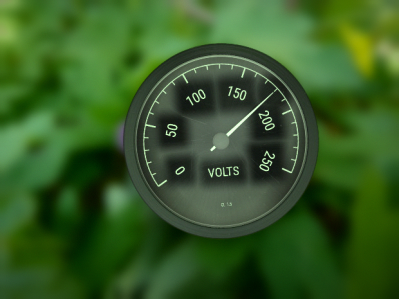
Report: 180; V
